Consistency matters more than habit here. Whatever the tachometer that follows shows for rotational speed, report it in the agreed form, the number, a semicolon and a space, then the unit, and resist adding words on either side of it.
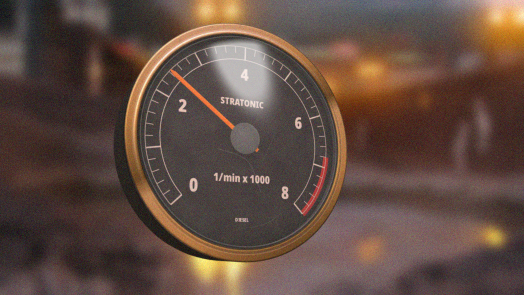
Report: 2400; rpm
